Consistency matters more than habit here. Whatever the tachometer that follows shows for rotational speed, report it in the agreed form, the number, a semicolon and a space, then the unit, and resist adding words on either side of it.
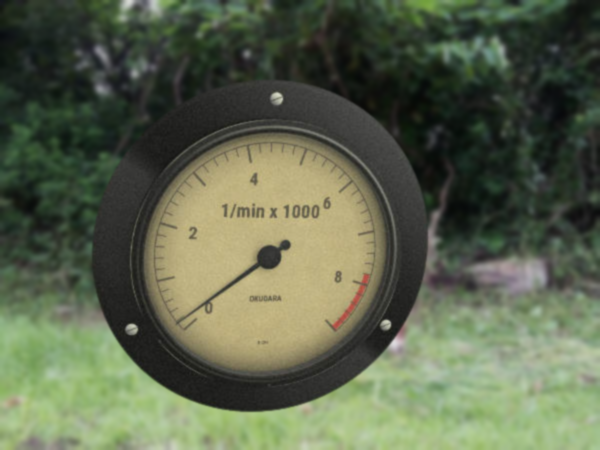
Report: 200; rpm
